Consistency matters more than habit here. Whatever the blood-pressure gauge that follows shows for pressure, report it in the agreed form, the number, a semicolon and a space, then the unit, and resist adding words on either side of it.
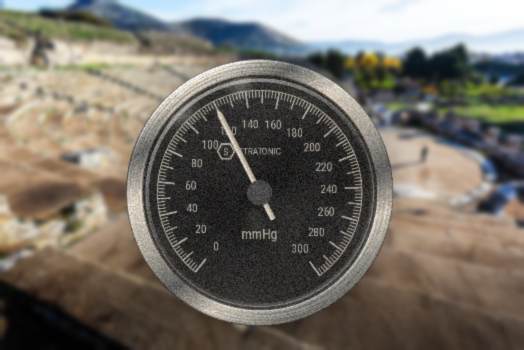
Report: 120; mmHg
